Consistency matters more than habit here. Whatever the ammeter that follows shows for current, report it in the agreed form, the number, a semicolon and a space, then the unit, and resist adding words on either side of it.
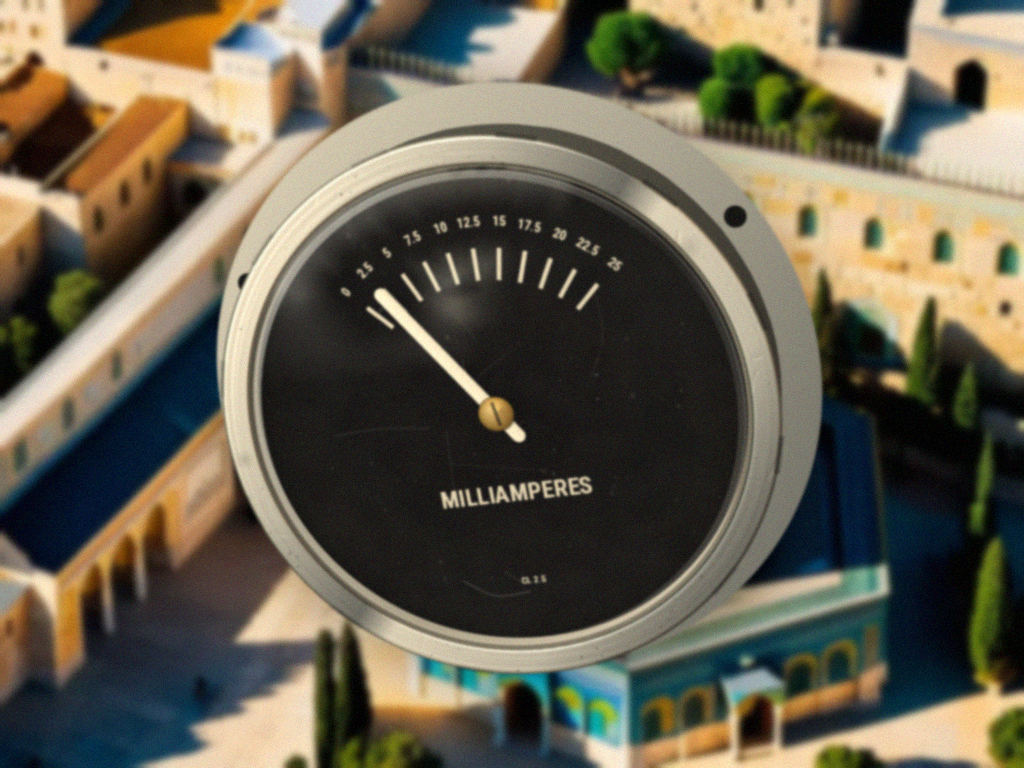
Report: 2.5; mA
